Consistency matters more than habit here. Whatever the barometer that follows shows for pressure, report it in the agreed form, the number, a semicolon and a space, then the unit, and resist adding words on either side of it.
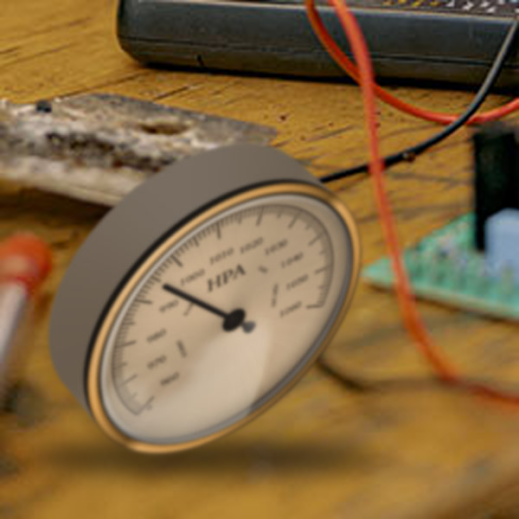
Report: 995; hPa
